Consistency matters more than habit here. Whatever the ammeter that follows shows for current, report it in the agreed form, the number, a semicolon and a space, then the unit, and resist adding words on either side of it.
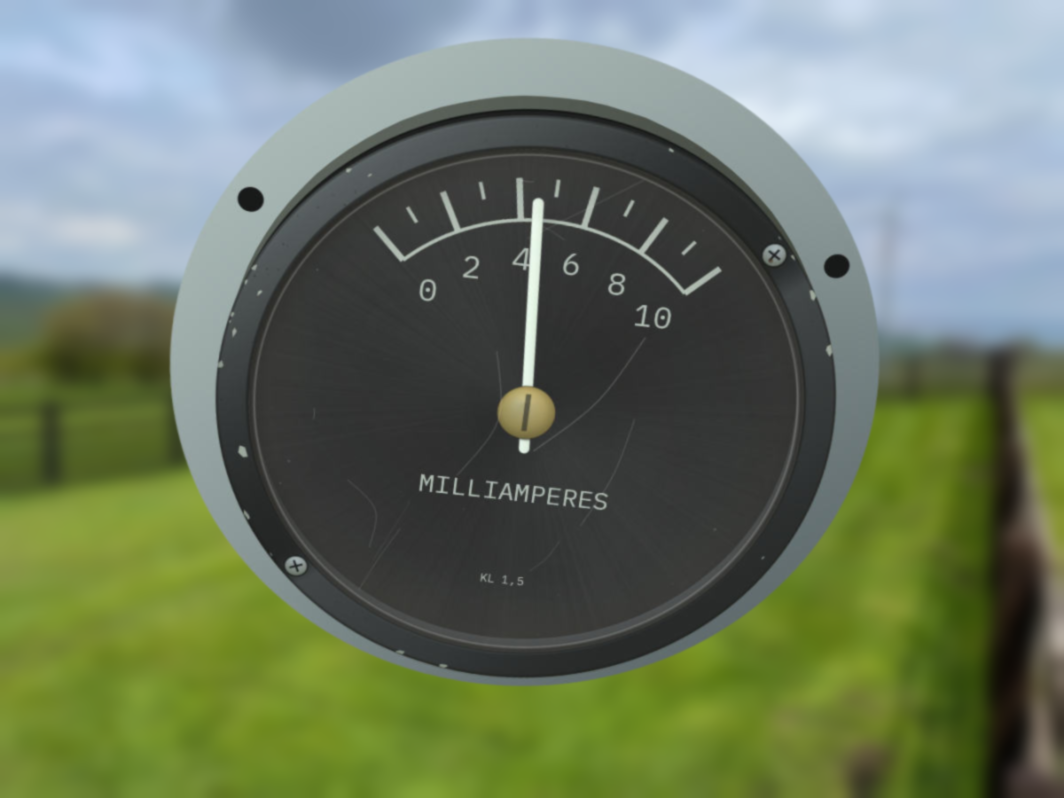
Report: 4.5; mA
